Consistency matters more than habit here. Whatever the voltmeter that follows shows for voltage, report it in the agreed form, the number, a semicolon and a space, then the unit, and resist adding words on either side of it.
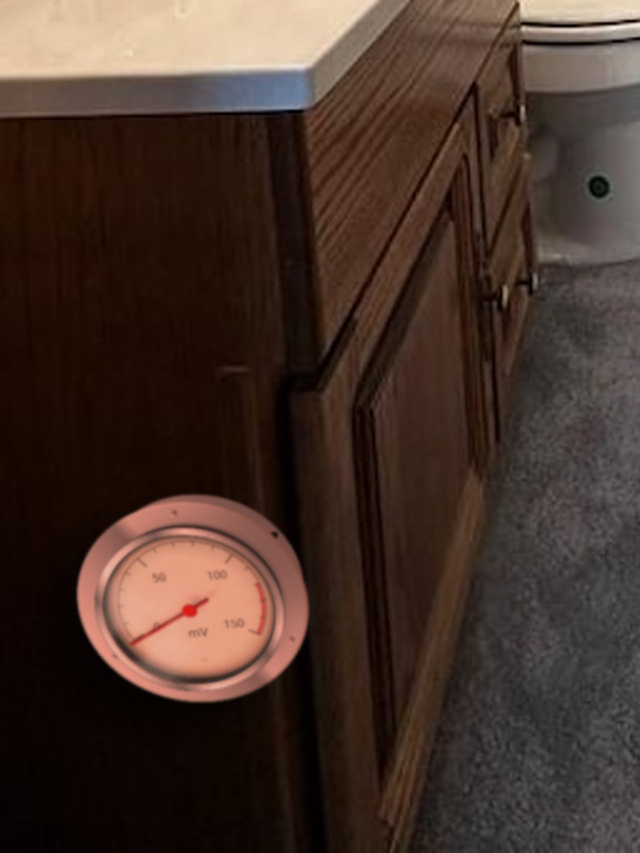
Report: 0; mV
